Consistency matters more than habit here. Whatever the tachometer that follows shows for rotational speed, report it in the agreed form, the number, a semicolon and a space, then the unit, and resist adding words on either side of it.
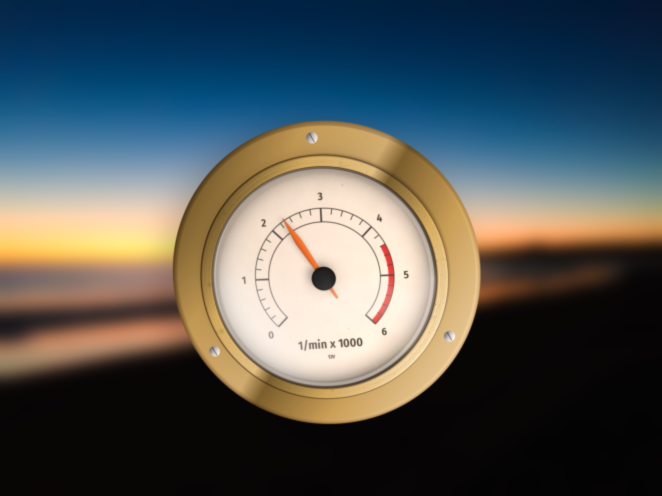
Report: 2300; rpm
